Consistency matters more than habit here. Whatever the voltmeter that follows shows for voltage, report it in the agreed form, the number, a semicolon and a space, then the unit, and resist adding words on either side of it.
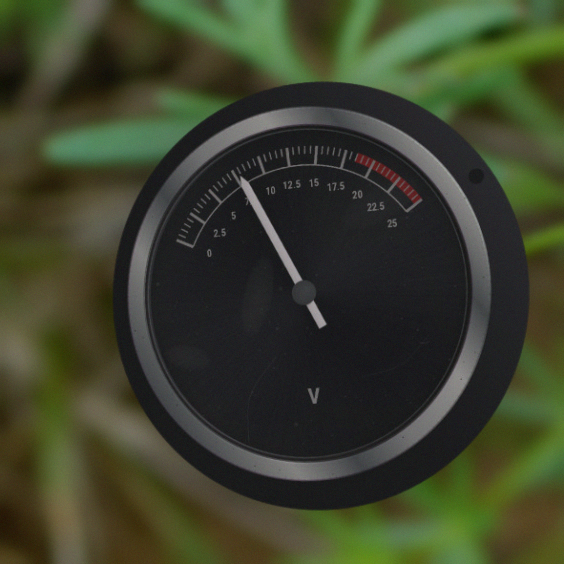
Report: 8; V
